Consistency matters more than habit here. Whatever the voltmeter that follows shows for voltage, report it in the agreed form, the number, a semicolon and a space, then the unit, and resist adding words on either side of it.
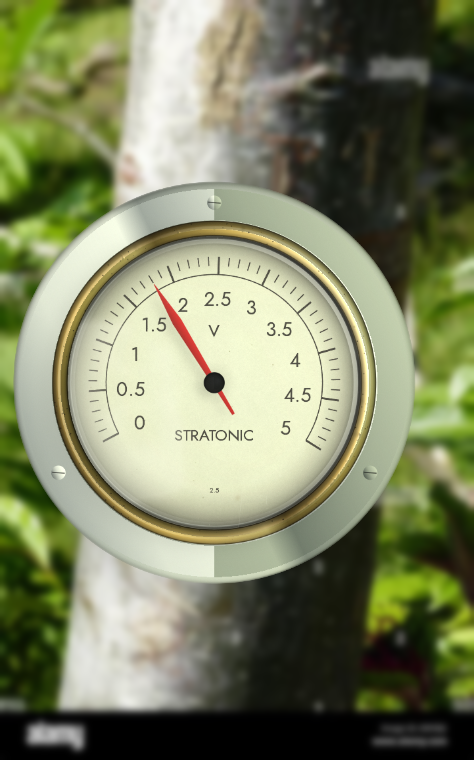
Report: 1.8; V
